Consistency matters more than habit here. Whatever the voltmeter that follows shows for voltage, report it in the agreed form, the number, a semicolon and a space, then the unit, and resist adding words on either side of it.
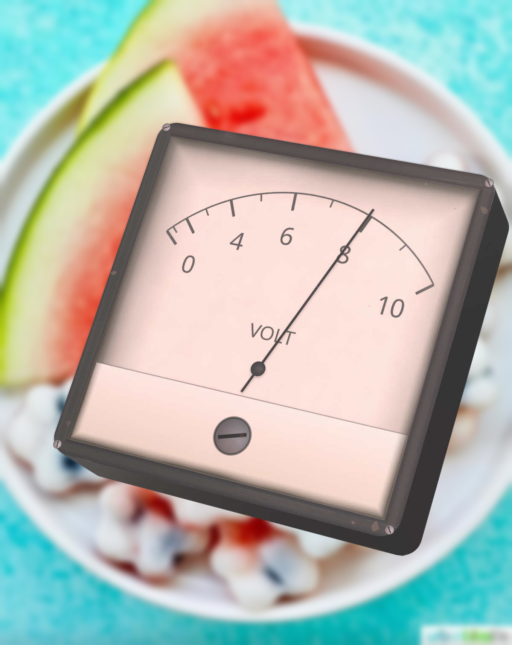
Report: 8; V
